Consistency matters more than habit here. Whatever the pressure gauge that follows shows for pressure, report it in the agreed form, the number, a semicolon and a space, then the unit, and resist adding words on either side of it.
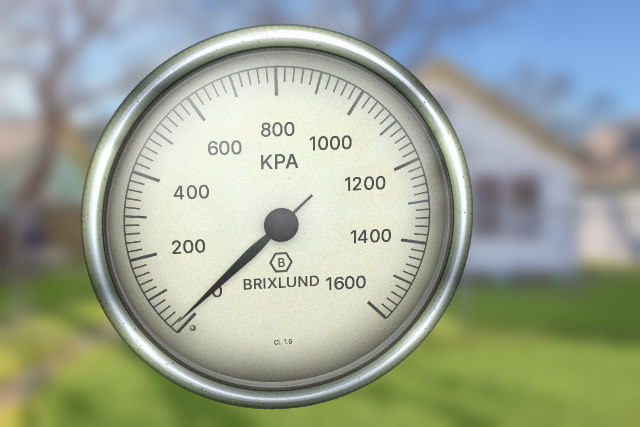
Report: 20; kPa
